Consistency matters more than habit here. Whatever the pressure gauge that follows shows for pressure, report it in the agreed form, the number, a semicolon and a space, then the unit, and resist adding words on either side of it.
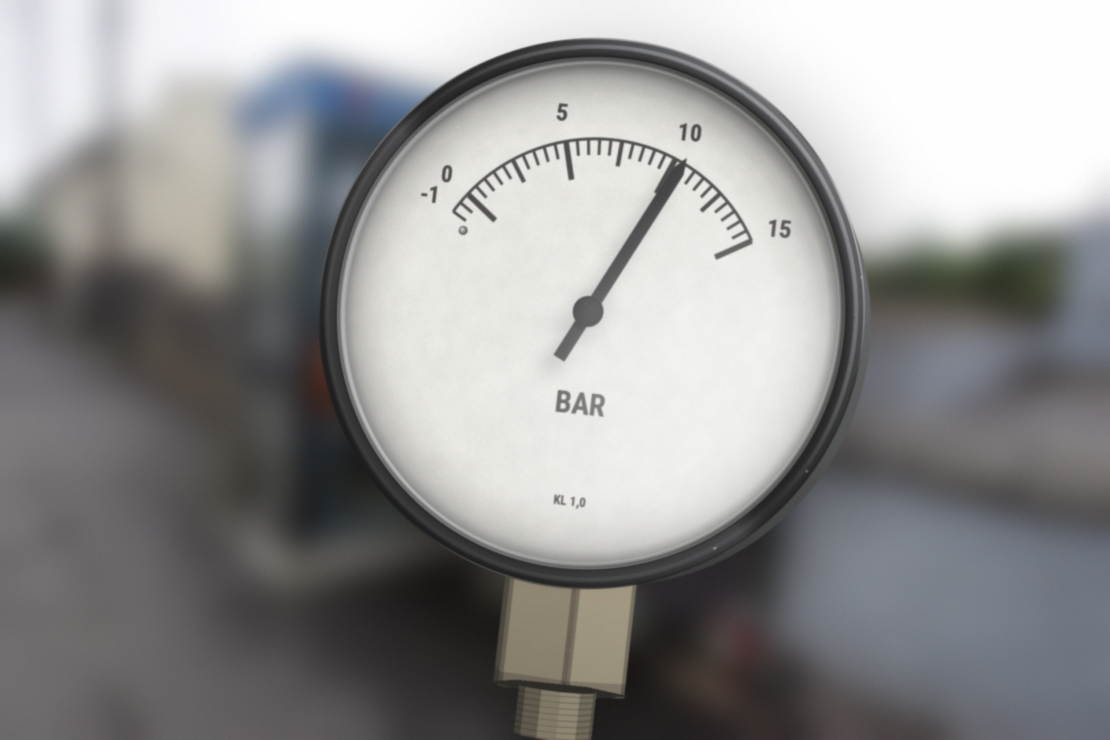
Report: 10.5; bar
